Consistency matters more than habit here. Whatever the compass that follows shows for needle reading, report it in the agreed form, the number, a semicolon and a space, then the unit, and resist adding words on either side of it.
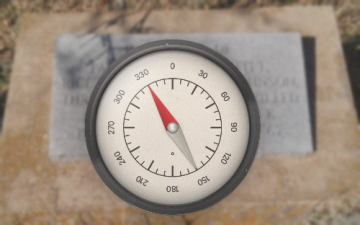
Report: 330; °
